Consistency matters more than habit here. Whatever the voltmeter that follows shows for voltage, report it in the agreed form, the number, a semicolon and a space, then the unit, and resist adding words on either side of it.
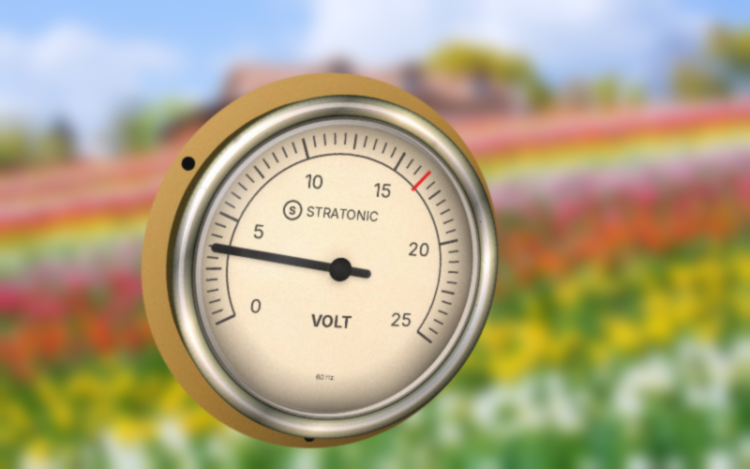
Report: 3.5; V
